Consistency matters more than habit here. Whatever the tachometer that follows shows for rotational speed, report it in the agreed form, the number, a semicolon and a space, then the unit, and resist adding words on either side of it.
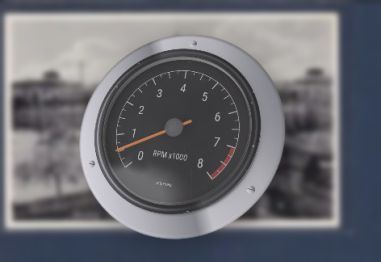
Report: 500; rpm
